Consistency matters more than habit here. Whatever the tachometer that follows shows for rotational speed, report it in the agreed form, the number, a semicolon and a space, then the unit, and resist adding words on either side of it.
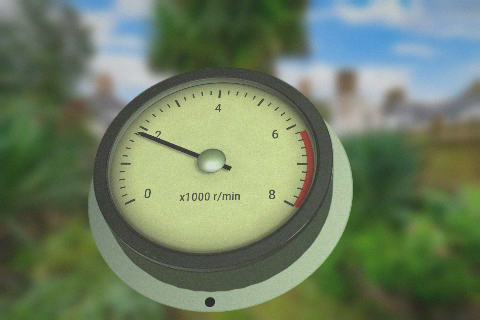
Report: 1800; rpm
